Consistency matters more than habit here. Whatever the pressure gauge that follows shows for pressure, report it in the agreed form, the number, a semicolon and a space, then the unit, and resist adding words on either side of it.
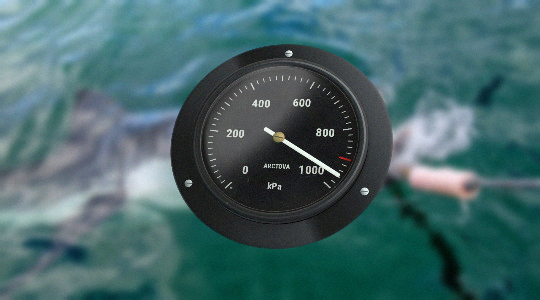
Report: 960; kPa
